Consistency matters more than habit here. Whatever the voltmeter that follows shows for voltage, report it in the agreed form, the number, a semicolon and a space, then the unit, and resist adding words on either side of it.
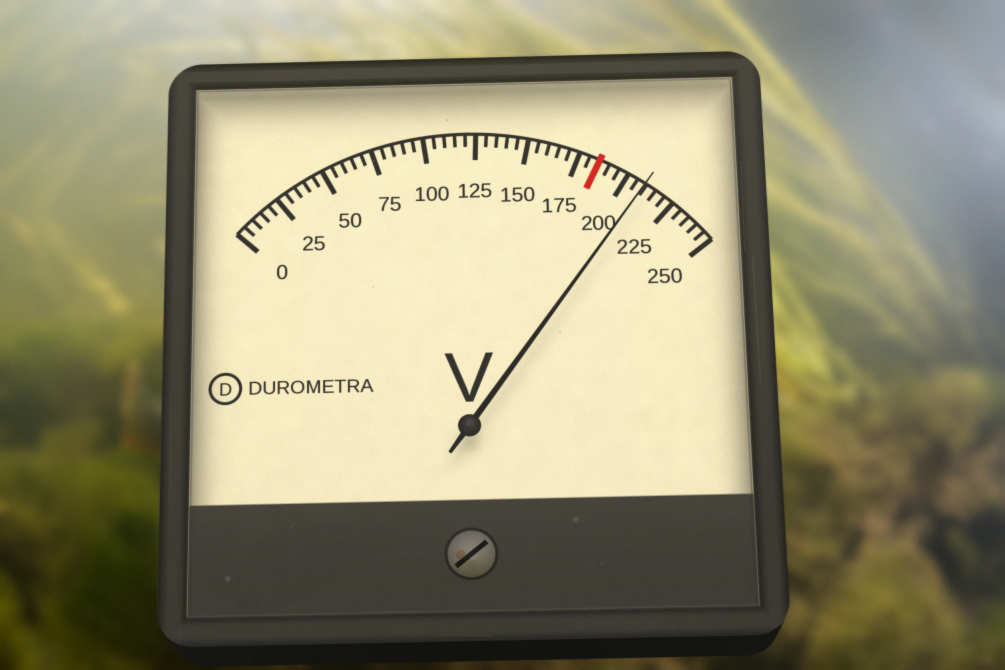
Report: 210; V
